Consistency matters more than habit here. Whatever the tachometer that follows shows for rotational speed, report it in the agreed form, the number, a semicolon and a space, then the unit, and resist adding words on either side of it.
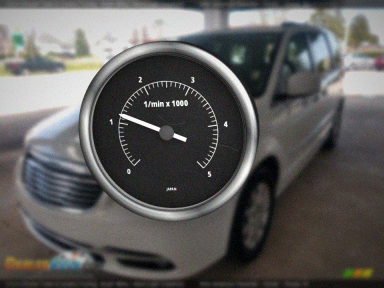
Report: 1200; rpm
